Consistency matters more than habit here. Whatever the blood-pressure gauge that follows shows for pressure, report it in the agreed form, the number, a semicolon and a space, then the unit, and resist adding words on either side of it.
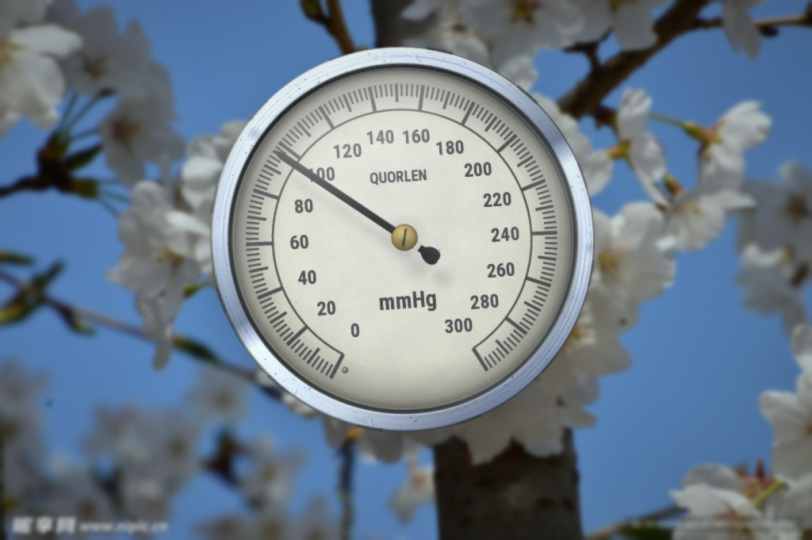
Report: 96; mmHg
